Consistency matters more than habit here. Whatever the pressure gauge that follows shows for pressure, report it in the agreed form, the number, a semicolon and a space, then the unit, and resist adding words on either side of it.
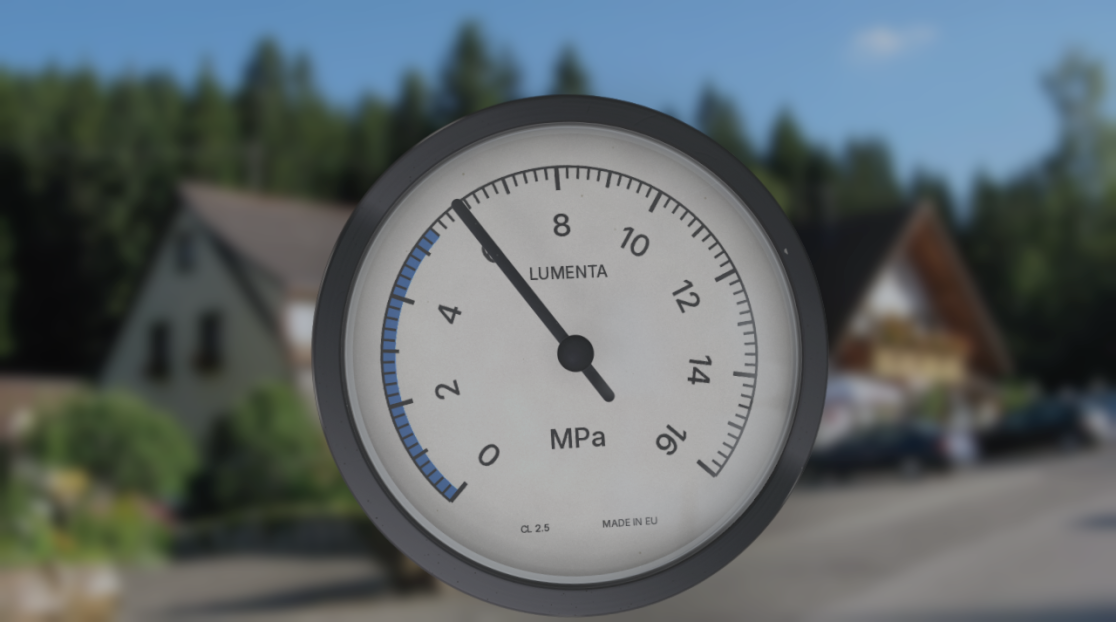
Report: 6; MPa
